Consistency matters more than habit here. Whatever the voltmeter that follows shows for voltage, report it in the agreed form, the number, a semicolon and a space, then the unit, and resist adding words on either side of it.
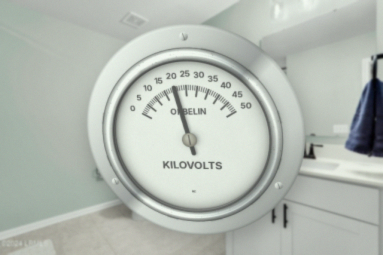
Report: 20; kV
